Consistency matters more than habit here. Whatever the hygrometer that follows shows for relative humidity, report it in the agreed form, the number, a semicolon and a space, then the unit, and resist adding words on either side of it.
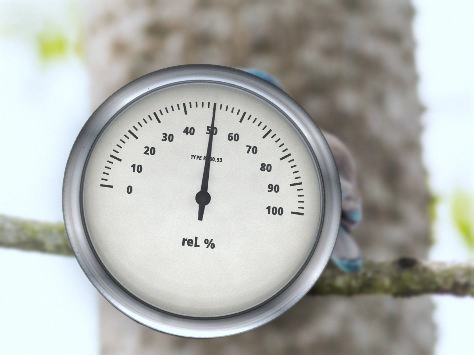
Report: 50; %
